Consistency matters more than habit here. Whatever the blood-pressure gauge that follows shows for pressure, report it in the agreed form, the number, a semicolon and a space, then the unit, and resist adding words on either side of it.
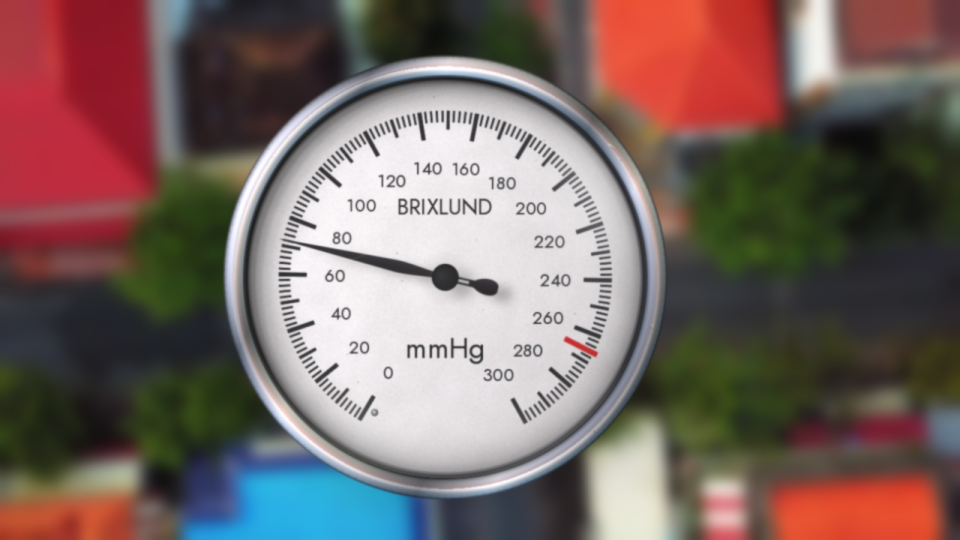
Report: 72; mmHg
